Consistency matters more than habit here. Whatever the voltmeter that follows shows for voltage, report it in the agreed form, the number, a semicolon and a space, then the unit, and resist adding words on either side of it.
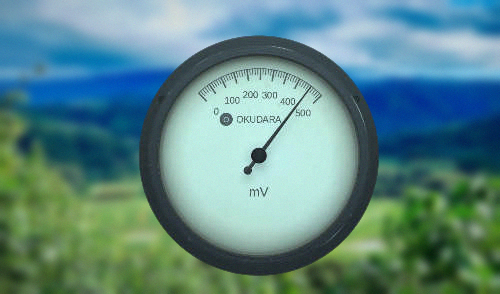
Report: 450; mV
